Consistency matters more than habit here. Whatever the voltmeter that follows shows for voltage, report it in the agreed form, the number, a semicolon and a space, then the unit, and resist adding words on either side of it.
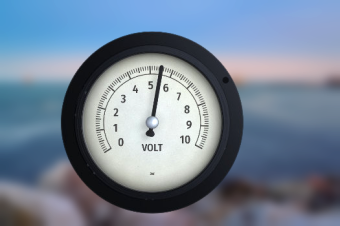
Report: 5.5; V
